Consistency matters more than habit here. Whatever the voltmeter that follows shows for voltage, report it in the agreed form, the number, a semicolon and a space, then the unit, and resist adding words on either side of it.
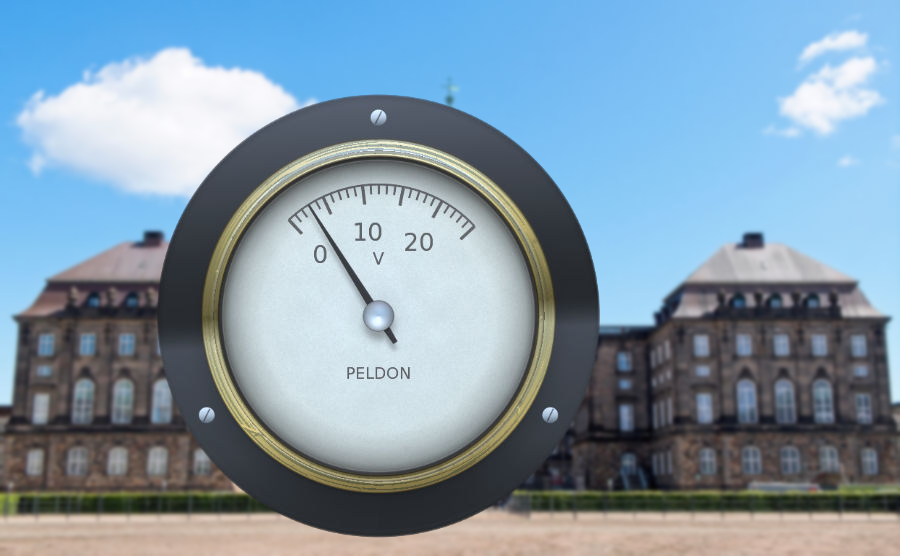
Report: 3; V
